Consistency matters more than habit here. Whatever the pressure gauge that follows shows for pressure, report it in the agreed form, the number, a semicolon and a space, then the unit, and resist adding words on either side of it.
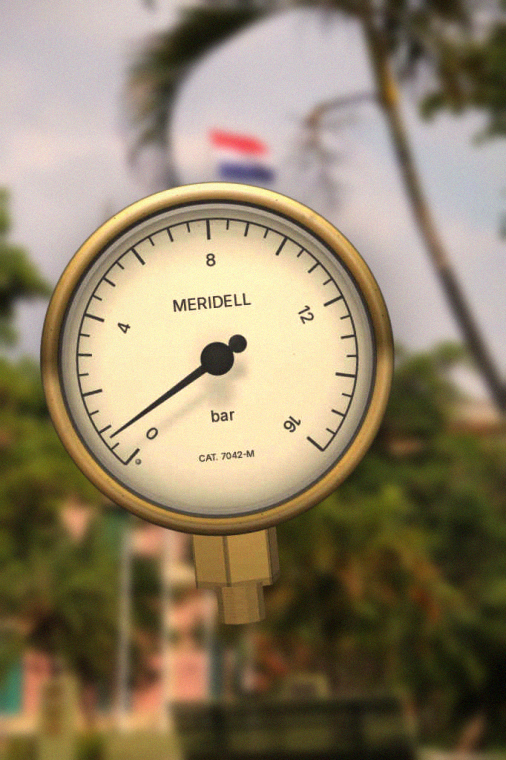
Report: 0.75; bar
